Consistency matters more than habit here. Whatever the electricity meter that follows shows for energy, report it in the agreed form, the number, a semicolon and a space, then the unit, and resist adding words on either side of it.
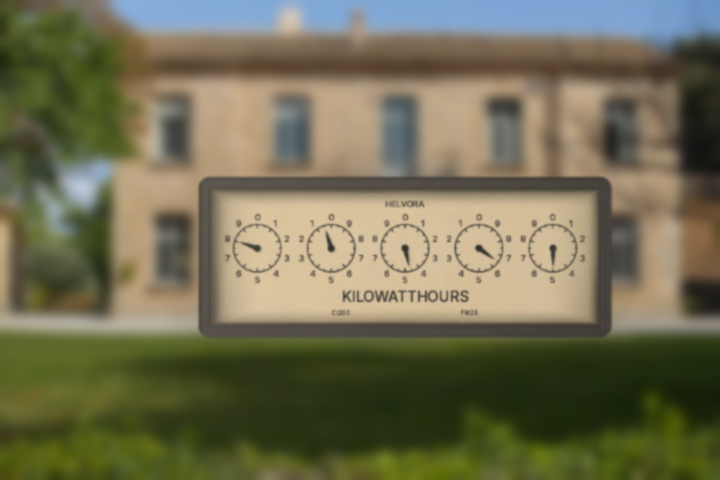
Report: 80465; kWh
